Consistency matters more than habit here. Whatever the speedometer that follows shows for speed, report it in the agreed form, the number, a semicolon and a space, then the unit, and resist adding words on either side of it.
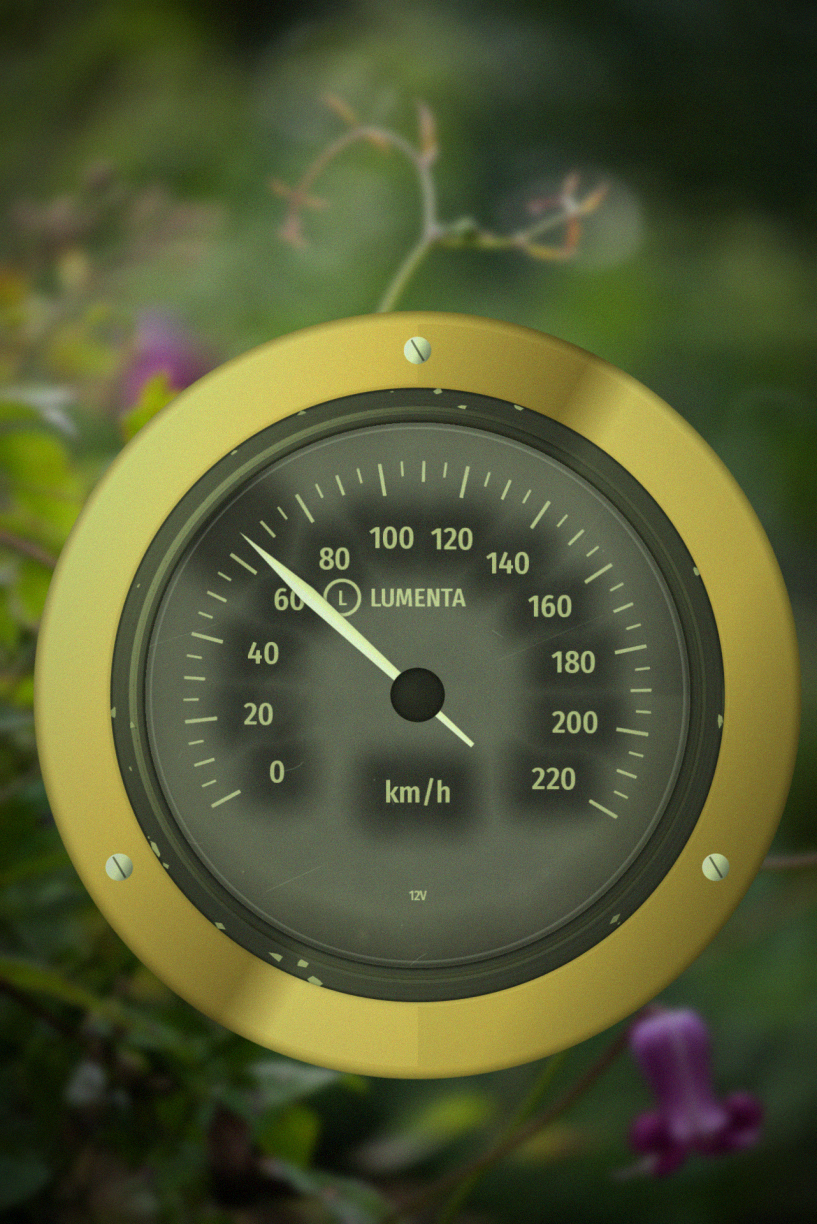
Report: 65; km/h
